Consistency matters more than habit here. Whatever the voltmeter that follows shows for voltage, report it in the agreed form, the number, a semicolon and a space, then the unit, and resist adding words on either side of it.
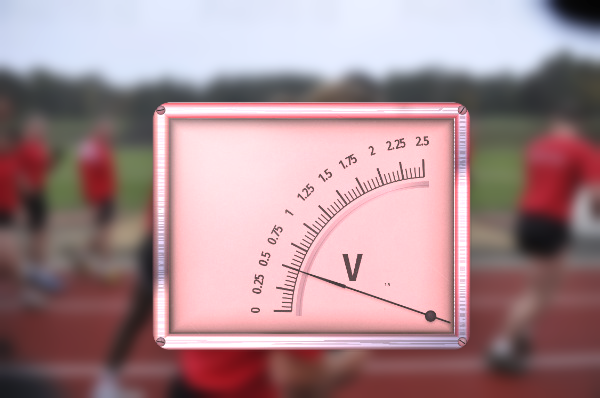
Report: 0.5; V
